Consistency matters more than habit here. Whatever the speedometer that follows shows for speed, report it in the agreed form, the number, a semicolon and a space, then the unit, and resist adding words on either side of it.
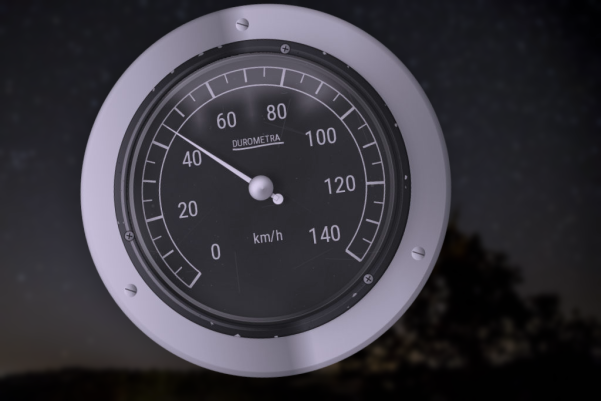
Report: 45; km/h
